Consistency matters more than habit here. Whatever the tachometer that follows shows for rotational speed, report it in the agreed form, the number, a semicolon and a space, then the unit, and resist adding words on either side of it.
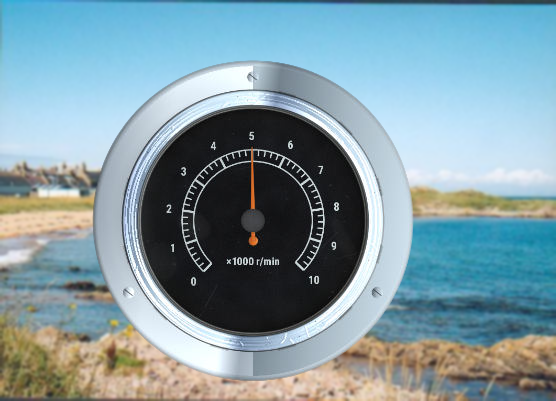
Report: 5000; rpm
